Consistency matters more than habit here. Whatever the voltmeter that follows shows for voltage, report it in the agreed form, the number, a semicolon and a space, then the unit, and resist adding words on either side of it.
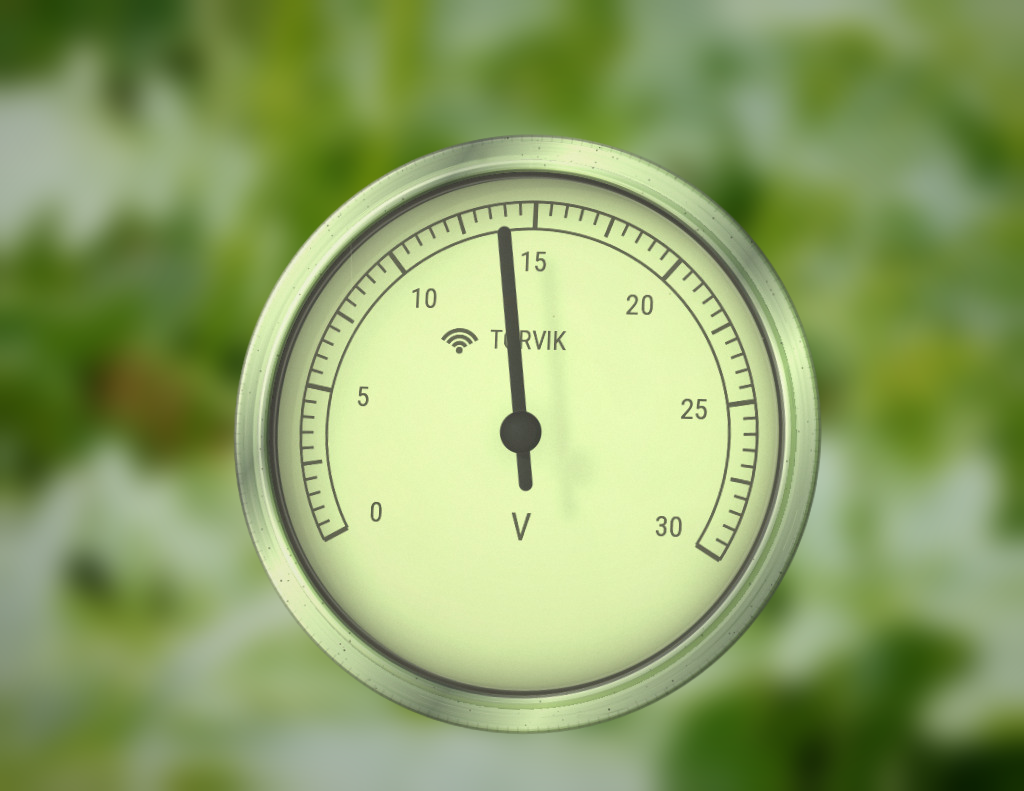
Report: 14; V
